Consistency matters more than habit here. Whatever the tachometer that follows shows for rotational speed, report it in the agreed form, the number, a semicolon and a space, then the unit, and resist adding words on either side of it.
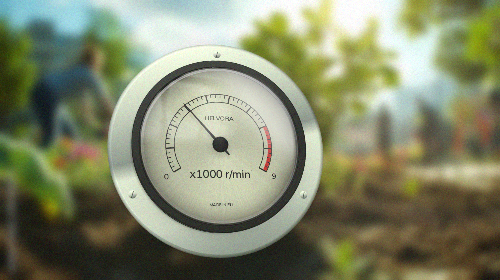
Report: 3000; rpm
